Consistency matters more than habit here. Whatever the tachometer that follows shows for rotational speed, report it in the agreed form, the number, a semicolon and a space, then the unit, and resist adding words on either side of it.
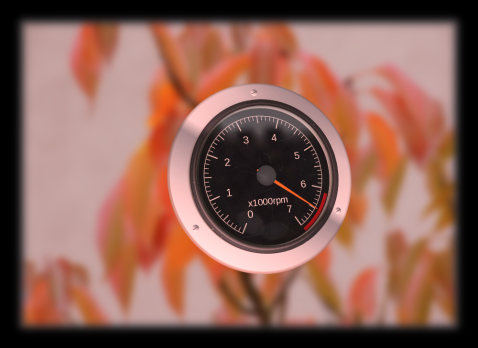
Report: 6500; rpm
